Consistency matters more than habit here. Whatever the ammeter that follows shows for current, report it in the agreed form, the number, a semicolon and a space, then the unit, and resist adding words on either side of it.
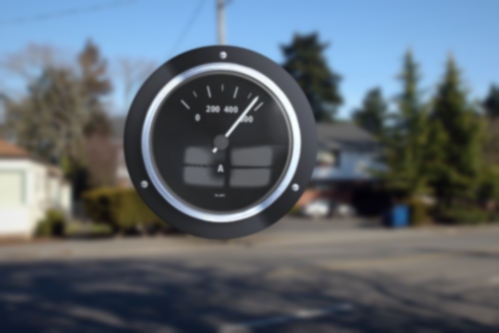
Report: 550; A
